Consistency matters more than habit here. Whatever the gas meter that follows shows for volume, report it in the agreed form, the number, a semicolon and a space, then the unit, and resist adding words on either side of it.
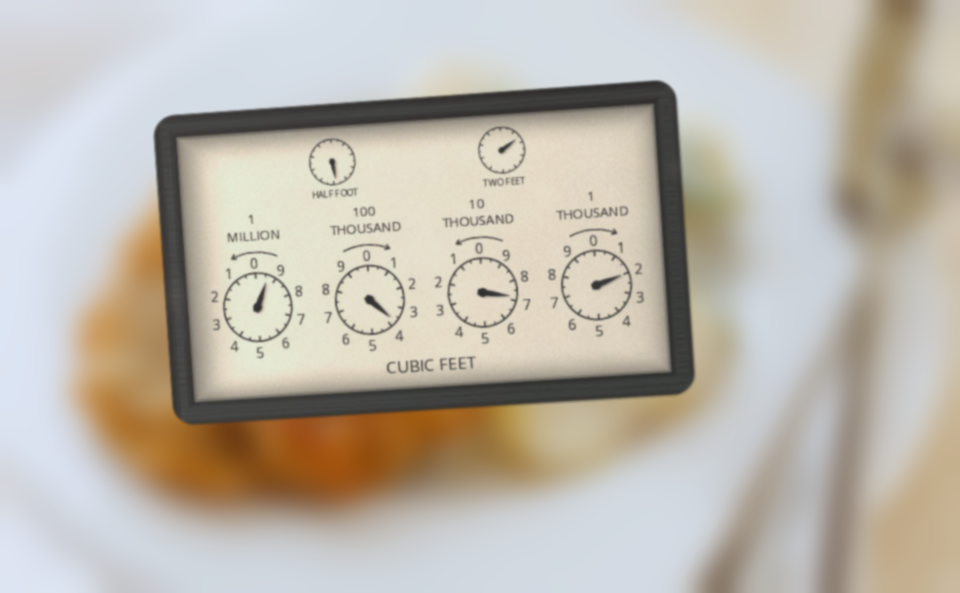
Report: 937200; ft³
